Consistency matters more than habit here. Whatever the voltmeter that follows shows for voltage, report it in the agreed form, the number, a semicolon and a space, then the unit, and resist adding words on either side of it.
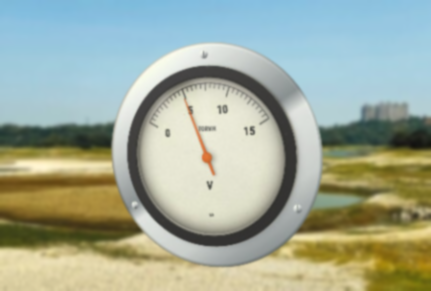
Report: 5; V
